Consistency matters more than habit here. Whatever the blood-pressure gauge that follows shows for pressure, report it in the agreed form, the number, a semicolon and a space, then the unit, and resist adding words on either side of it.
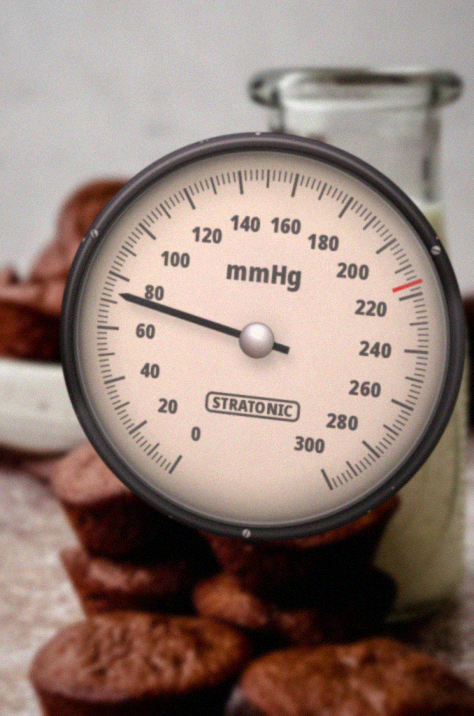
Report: 74; mmHg
